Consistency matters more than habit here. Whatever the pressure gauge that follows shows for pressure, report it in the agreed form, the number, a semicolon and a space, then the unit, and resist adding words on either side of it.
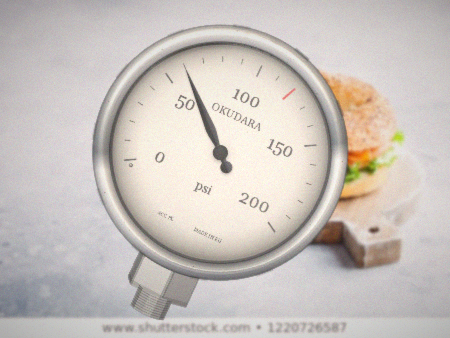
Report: 60; psi
